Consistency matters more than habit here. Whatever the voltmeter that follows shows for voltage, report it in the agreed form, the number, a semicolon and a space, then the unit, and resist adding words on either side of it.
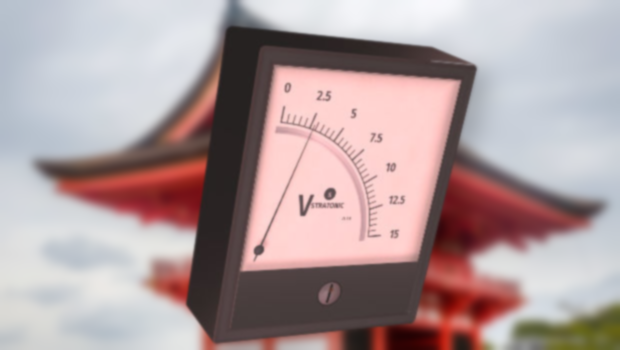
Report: 2.5; V
